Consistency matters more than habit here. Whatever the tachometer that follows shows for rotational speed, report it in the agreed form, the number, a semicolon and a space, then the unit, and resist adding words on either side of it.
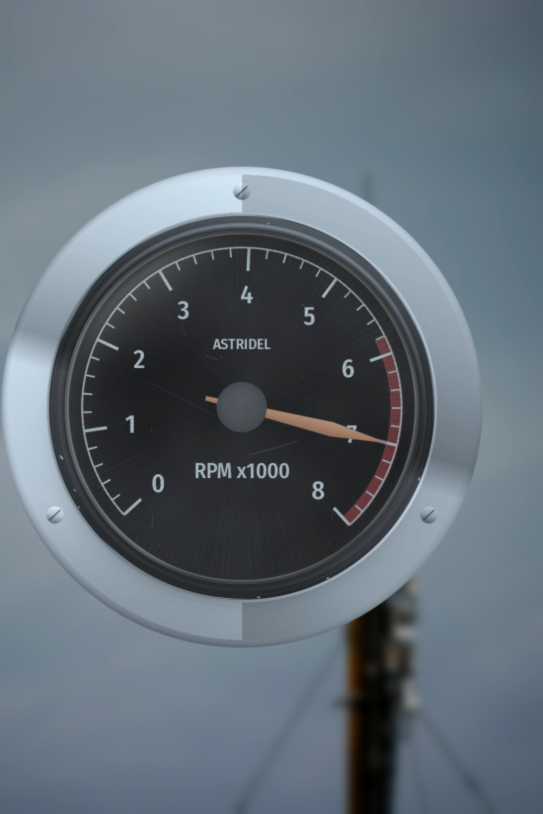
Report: 7000; rpm
